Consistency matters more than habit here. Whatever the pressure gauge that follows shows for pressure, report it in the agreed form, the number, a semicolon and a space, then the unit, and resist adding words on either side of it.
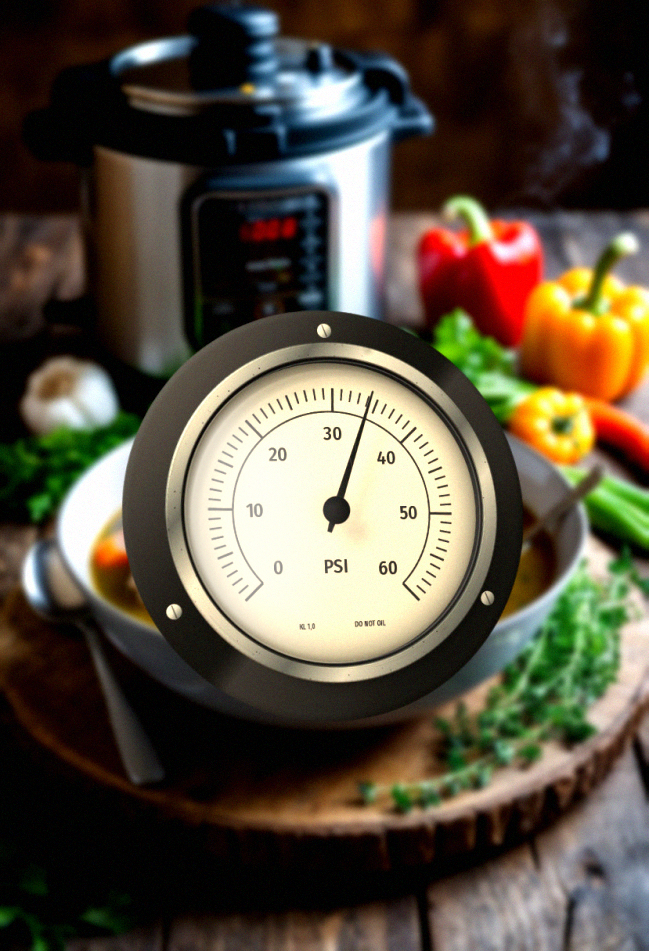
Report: 34; psi
